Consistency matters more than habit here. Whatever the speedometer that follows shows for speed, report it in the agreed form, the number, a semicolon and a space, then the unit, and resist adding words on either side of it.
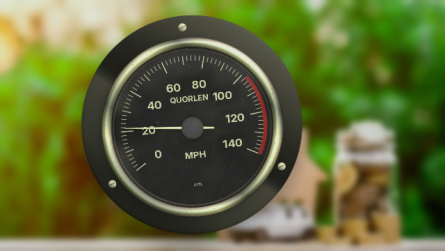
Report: 22; mph
